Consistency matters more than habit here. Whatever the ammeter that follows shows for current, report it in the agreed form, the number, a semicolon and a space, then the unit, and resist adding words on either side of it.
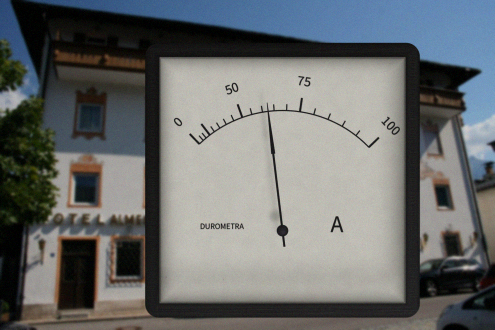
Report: 62.5; A
